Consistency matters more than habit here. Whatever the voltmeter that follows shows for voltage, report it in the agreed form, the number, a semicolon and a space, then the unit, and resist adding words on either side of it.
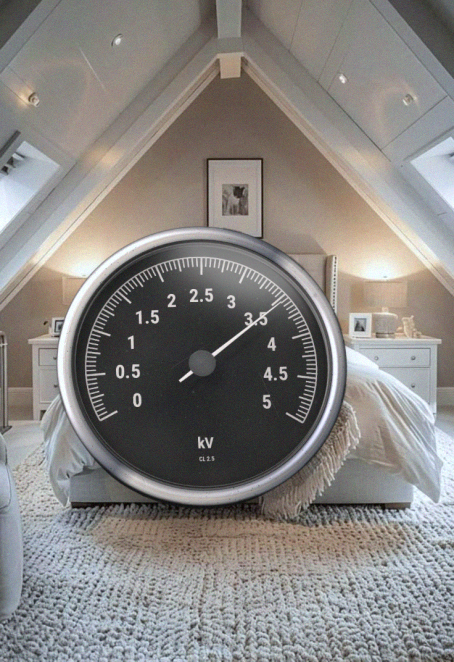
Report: 3.55; kV
